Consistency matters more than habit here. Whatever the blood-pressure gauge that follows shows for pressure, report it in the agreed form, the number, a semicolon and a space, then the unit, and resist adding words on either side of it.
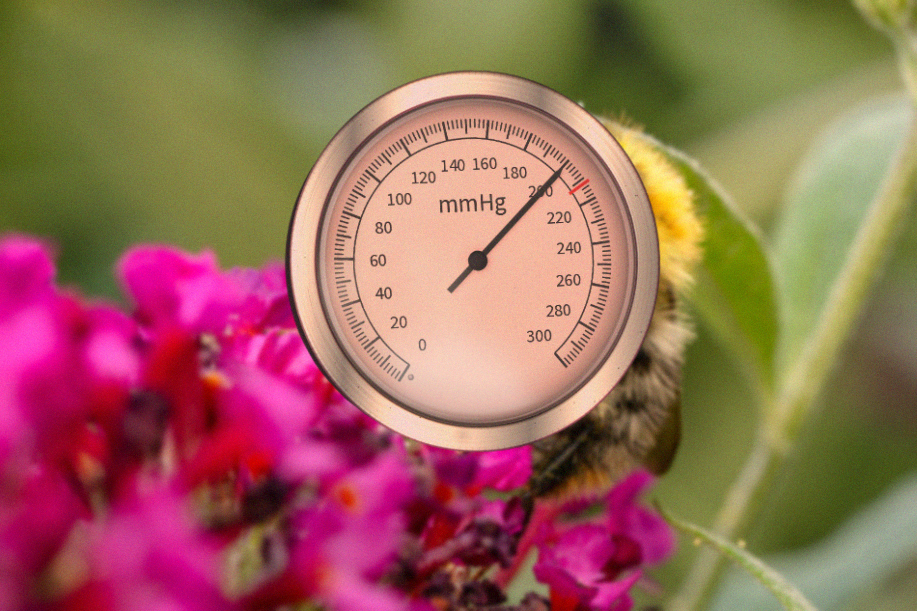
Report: 200; mmHg
